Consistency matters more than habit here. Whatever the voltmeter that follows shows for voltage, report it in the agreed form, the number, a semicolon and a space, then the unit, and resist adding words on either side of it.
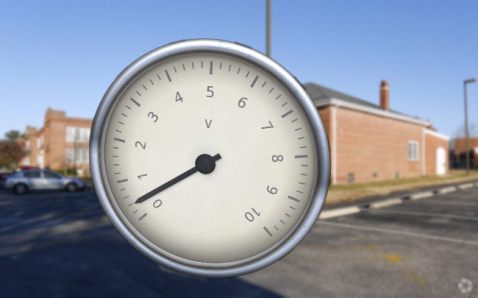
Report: 0.4; V
